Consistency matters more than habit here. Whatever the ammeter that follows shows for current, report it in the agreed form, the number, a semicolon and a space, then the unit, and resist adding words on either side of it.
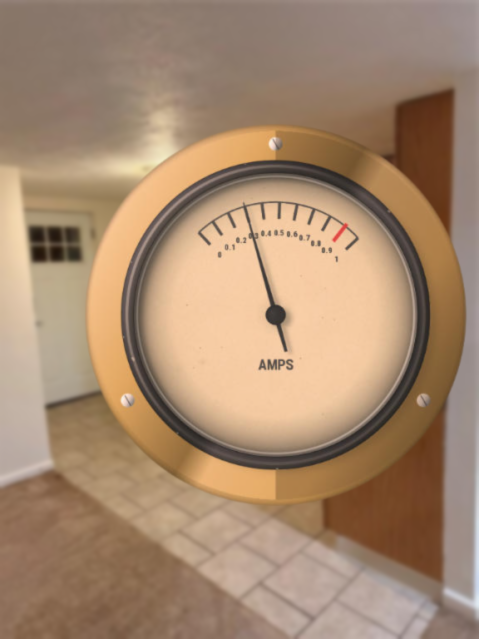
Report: 0.3; A
